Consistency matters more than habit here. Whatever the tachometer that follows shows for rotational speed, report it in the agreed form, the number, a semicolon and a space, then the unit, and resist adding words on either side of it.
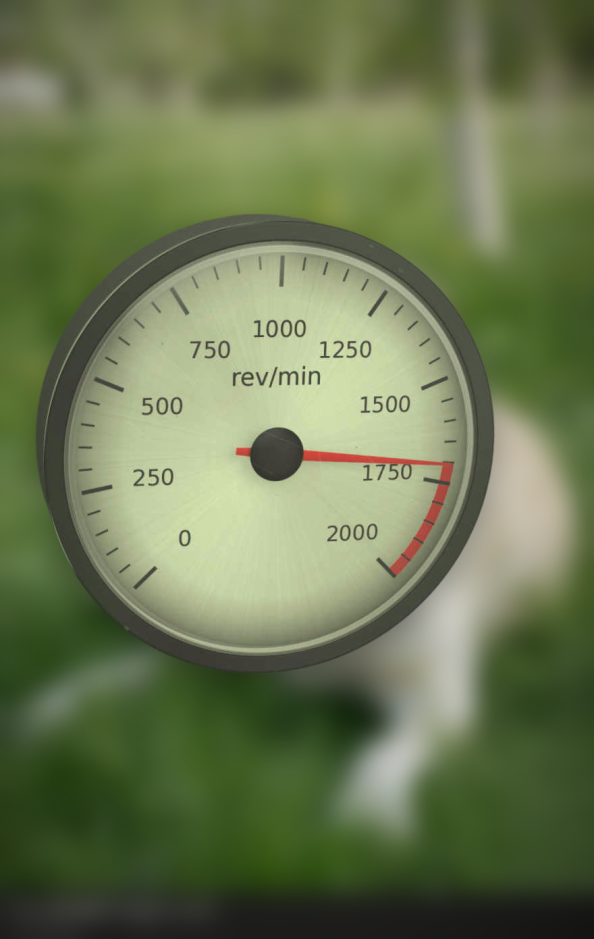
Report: 1700; rpm
